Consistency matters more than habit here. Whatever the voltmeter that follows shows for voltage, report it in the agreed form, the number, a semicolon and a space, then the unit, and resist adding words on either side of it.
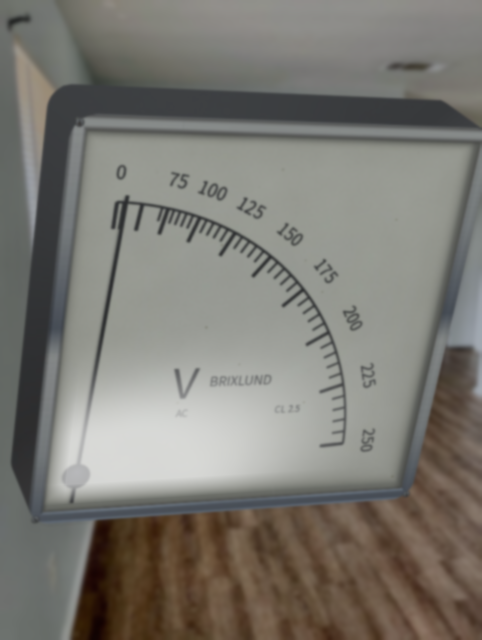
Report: 25; V
